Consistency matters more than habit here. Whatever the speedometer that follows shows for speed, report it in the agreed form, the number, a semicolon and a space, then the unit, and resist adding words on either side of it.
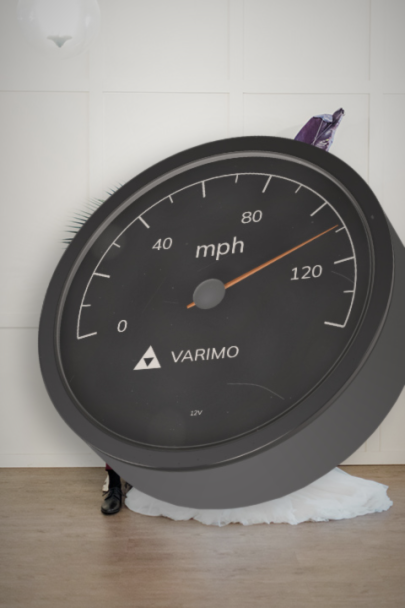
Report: 110; mph
